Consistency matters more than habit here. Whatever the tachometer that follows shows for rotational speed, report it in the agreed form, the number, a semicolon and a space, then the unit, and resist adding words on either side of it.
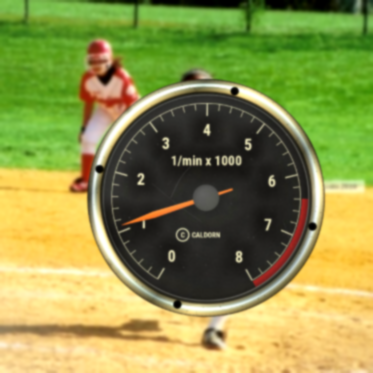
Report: 1100; rpm
